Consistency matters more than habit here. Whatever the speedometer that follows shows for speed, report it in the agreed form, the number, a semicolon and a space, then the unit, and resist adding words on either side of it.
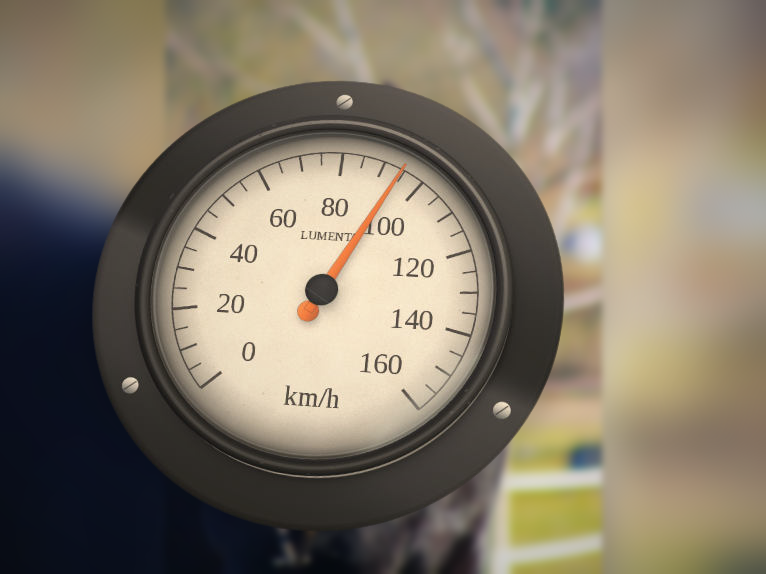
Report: 95; km/h
